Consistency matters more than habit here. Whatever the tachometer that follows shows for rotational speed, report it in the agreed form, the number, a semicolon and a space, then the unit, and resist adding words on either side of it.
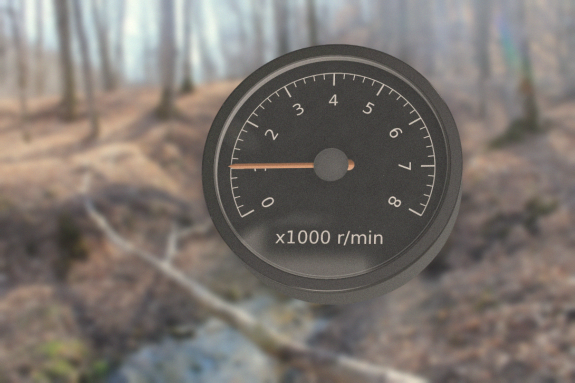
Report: 1000; rpm
